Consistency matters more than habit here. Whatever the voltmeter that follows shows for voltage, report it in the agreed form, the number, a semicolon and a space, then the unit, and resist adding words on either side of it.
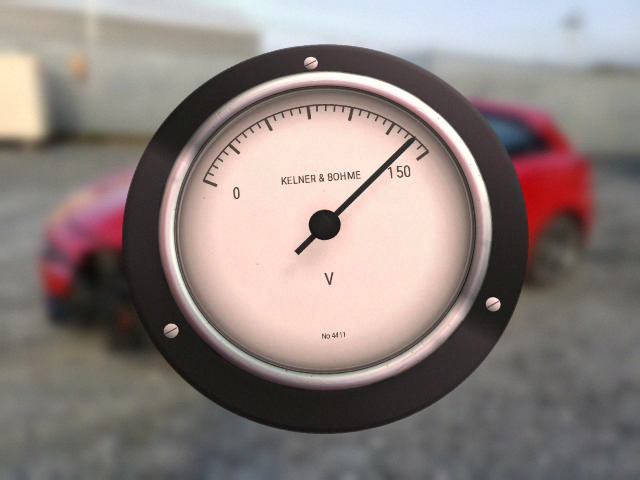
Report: 140; V
